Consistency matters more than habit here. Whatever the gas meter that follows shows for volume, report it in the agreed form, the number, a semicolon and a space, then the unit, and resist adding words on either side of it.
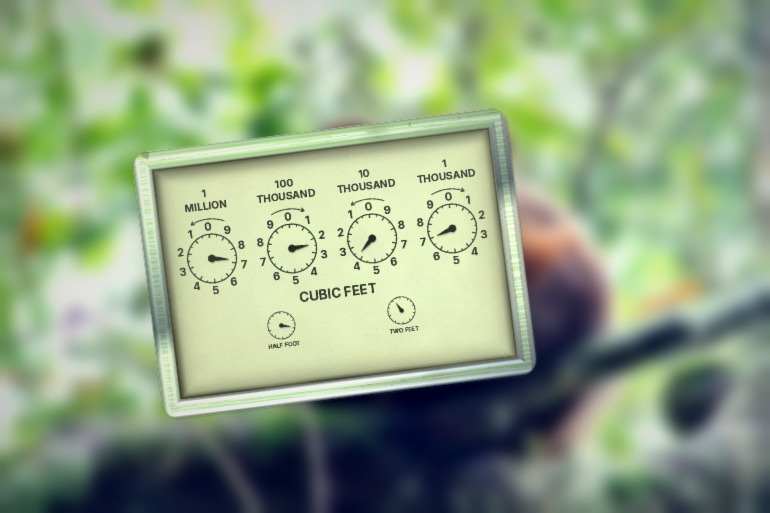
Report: 723700; ft³
